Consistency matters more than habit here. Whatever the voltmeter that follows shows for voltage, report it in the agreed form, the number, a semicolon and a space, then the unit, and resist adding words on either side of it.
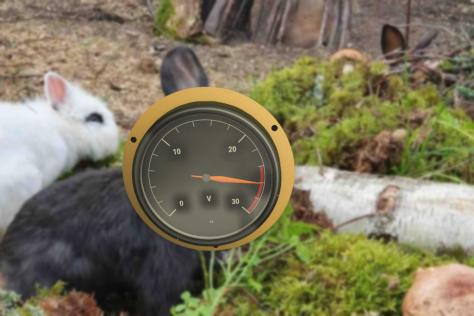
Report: 26; V
